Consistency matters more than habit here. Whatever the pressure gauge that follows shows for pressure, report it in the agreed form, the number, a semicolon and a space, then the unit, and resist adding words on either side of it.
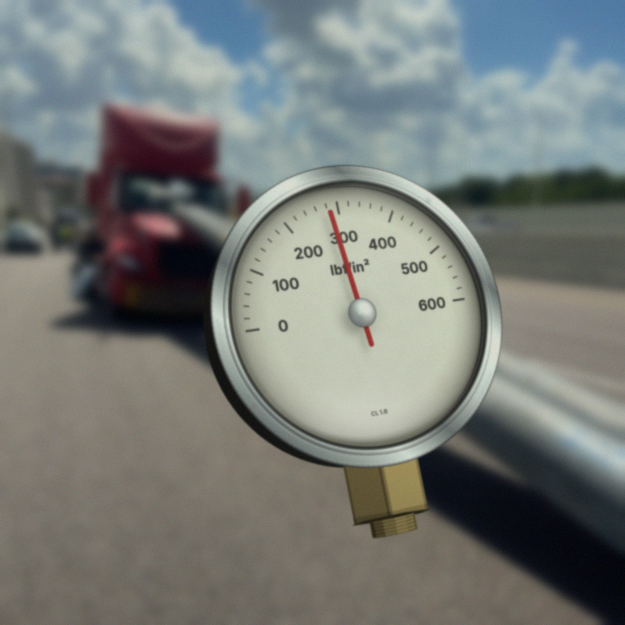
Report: 280; psi
